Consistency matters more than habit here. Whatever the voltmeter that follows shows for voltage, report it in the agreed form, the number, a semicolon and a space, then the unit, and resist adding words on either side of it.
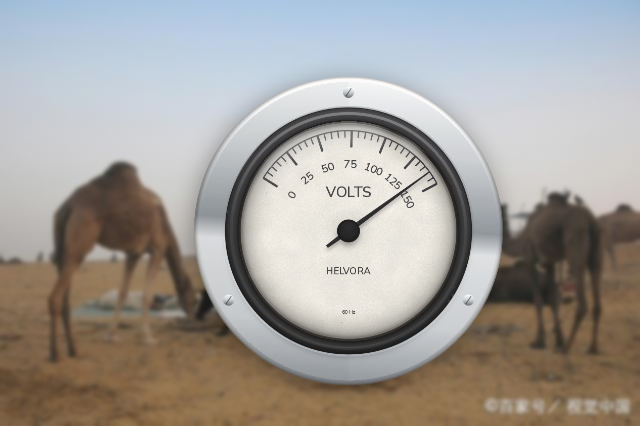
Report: 140; V
